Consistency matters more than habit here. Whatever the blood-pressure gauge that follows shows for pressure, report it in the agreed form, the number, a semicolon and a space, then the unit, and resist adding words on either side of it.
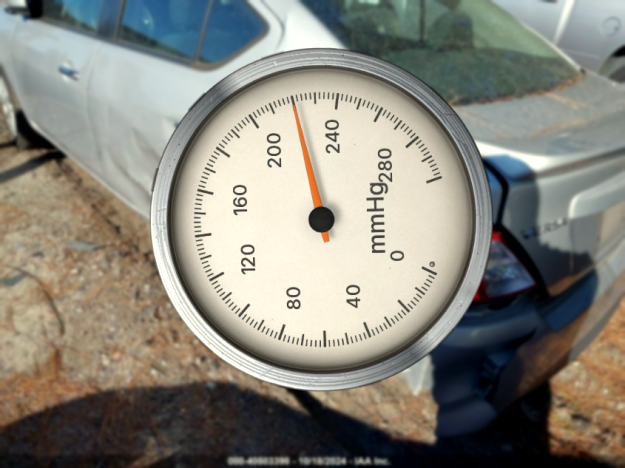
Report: 220; mmHg
